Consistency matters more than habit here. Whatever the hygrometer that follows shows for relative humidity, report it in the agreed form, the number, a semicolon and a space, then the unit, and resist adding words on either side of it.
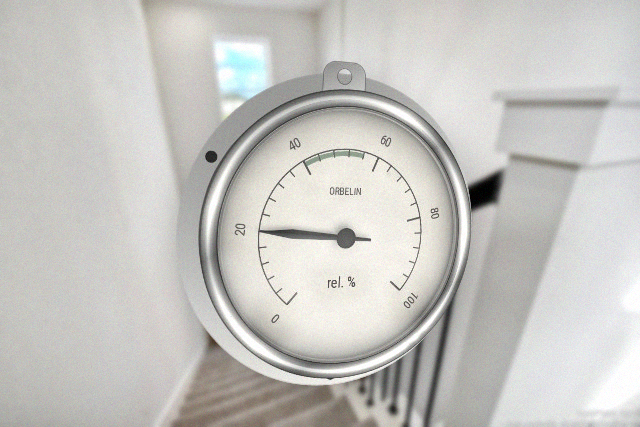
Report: 20; %
